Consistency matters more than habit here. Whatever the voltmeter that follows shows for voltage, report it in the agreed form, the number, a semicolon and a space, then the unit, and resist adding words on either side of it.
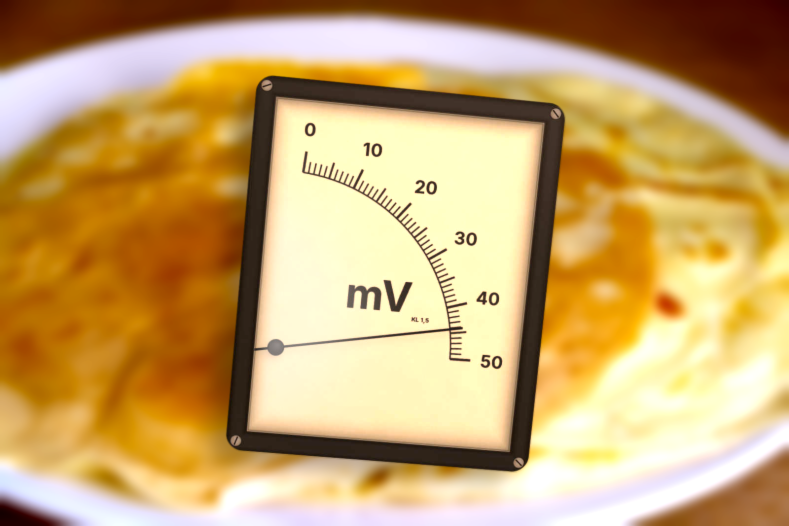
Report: 44; mV
